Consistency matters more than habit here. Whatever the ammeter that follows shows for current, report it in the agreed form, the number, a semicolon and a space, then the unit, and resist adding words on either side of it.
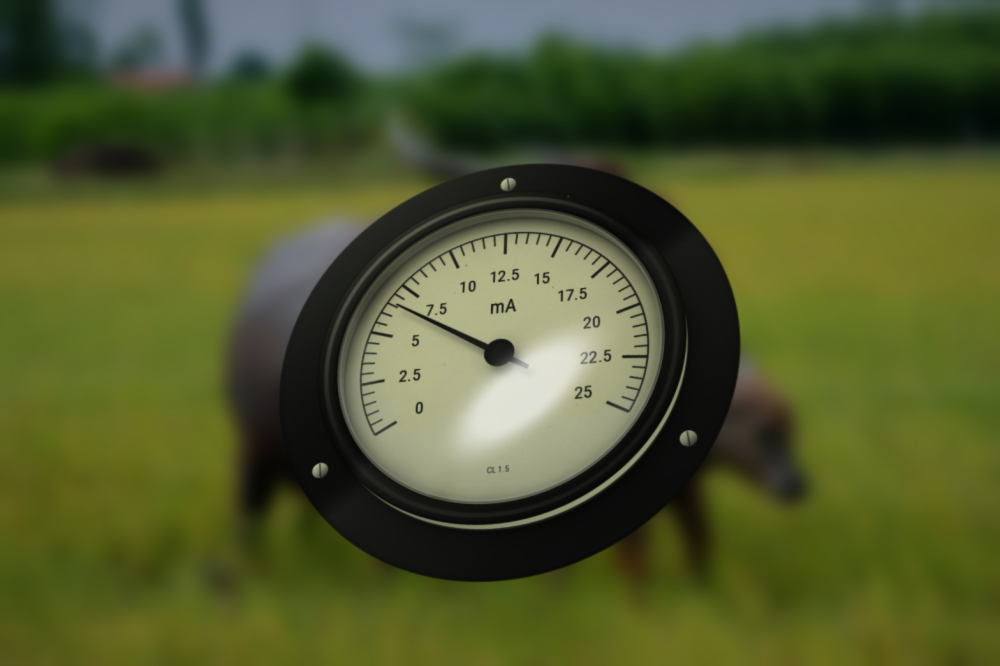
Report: 6.5; mA
